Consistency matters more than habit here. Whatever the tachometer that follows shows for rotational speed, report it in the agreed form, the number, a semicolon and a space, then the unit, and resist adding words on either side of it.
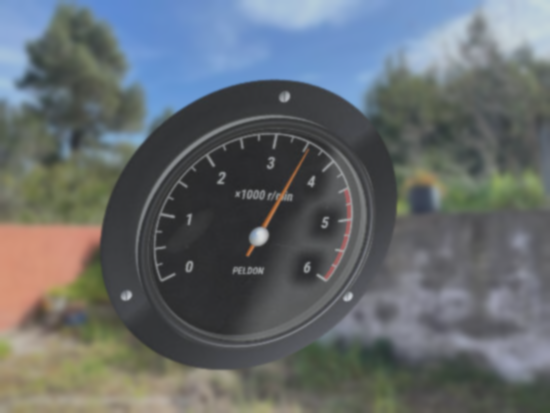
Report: 3500; rpm
